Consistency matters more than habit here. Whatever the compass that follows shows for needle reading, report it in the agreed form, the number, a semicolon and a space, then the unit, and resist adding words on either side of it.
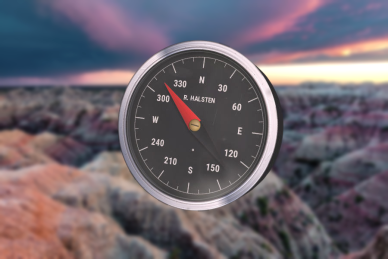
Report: 315; °
